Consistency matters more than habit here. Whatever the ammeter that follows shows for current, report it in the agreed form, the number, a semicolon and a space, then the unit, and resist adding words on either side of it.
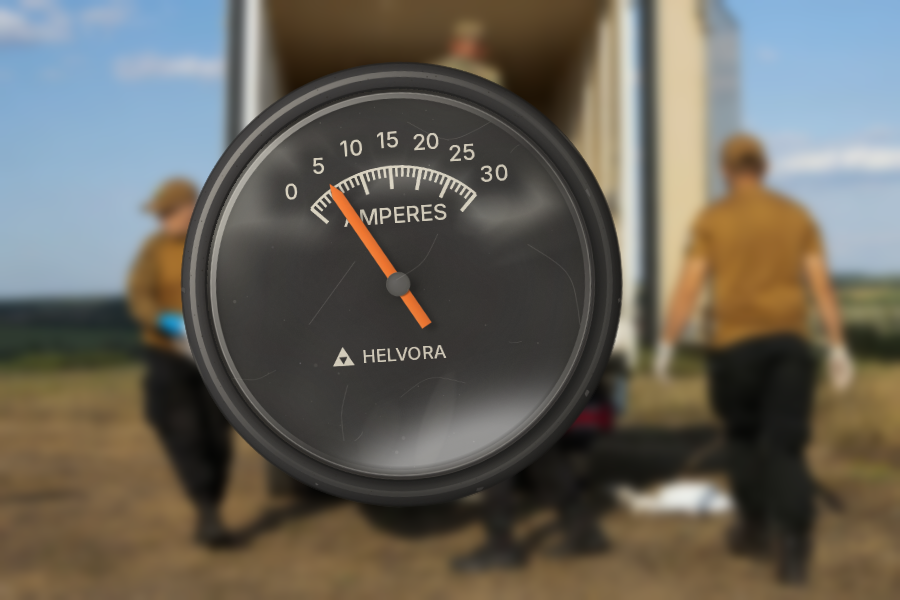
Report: 5; A
